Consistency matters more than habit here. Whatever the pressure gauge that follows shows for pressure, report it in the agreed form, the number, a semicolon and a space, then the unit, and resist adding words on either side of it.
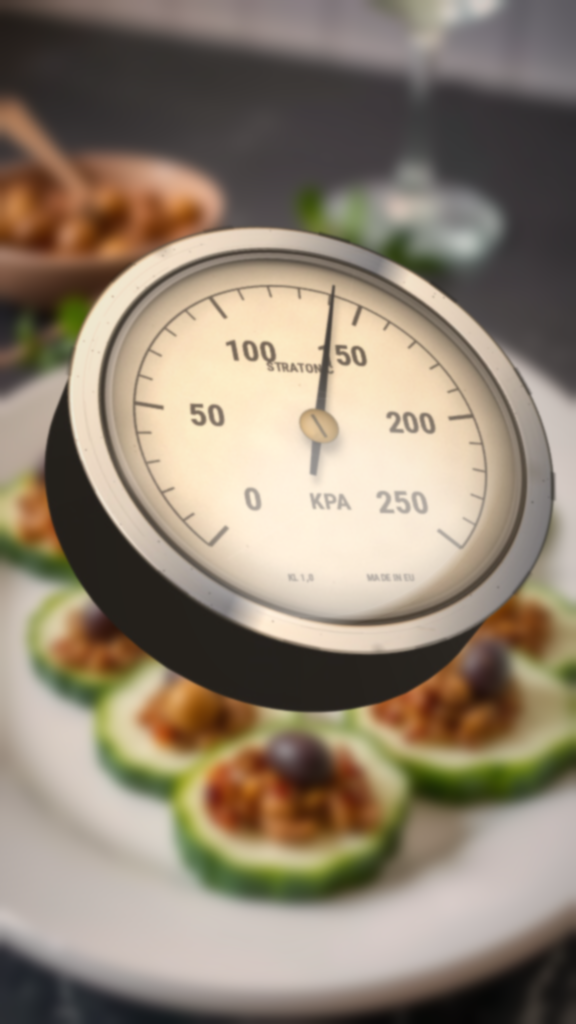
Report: 140; kPa
